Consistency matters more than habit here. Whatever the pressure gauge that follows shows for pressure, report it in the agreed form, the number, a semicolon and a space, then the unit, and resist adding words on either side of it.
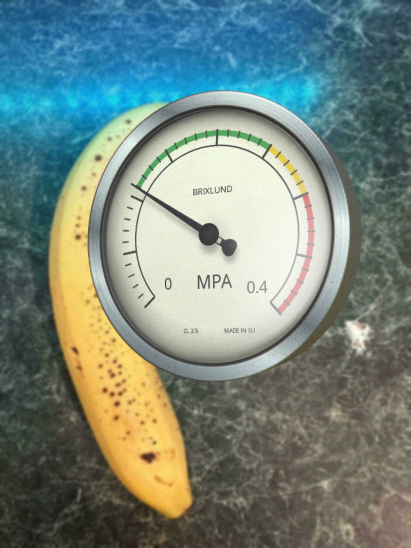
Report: 0.11; MPa
